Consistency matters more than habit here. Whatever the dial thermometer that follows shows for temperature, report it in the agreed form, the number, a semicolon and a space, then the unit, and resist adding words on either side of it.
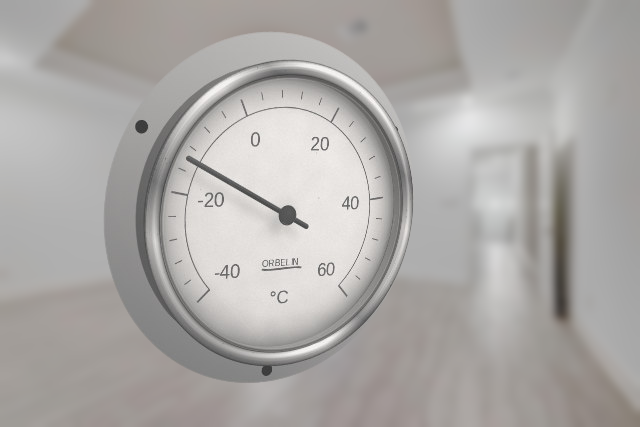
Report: -14; °C
